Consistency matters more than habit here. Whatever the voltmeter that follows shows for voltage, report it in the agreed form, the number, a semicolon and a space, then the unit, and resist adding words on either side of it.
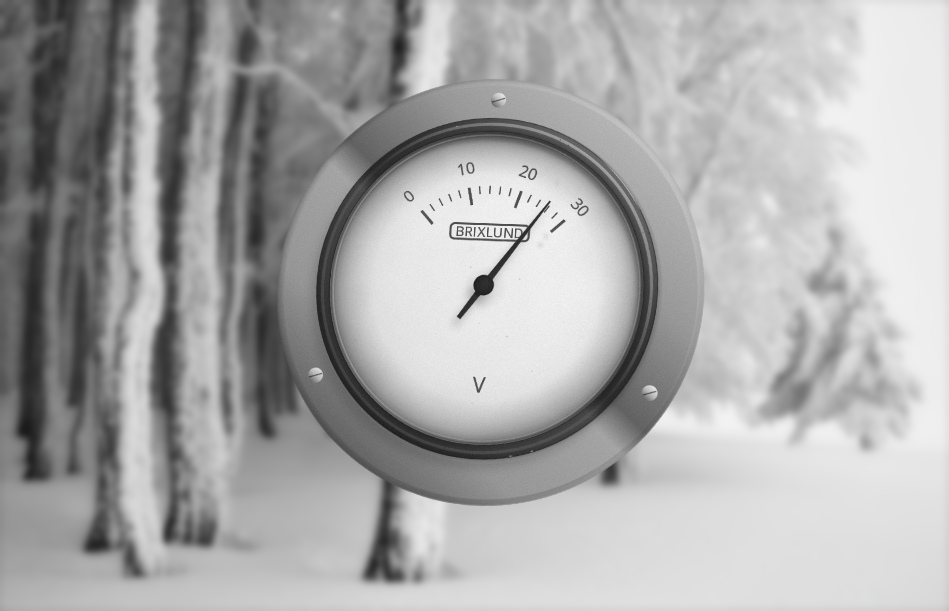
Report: 26; V
